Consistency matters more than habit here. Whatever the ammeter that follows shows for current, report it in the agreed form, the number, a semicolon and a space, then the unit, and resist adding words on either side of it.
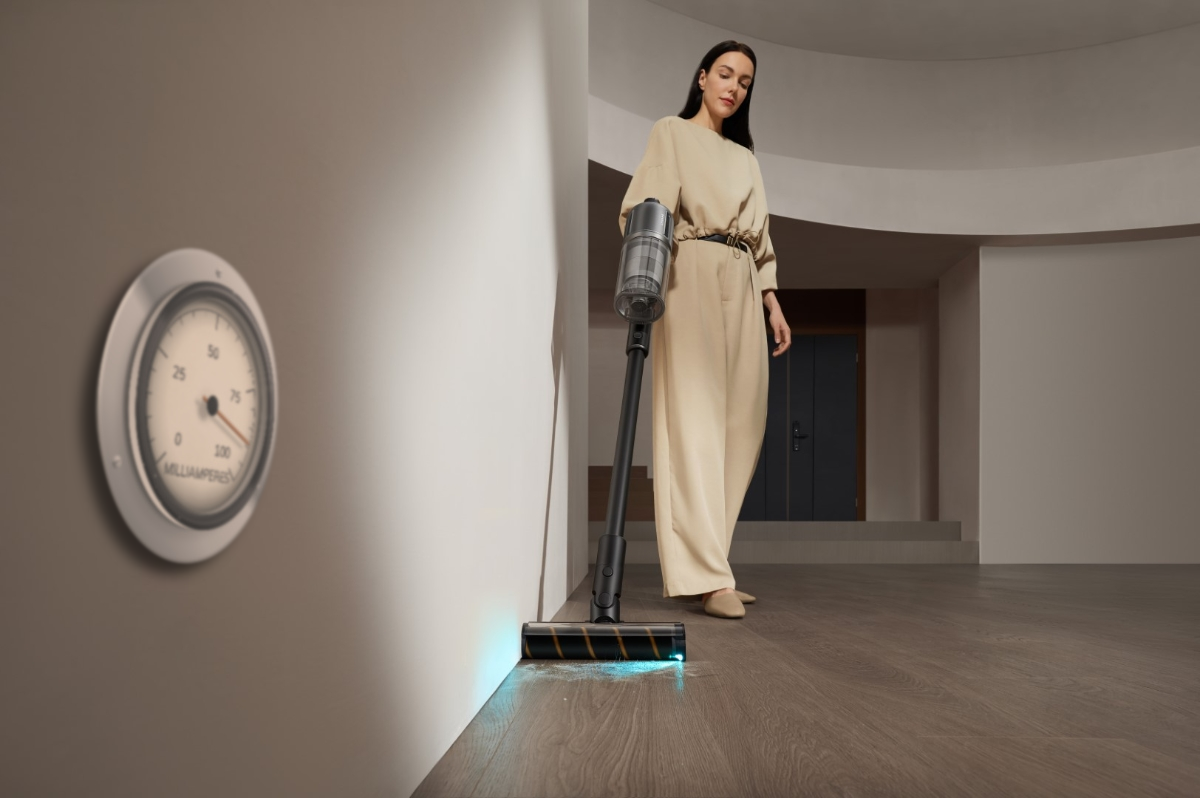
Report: 90; mA
